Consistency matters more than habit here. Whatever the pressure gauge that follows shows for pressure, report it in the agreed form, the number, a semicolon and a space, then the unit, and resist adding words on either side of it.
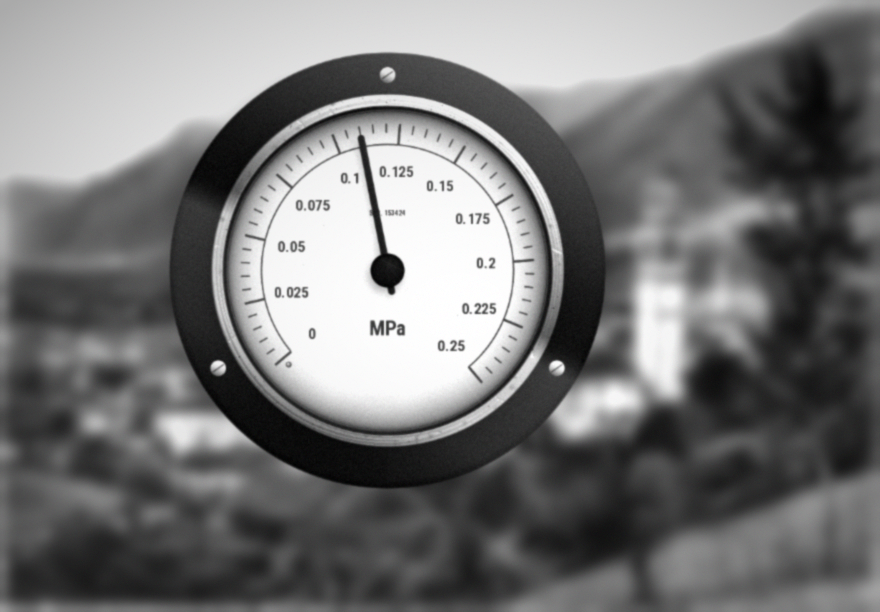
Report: 0.11; MPa
